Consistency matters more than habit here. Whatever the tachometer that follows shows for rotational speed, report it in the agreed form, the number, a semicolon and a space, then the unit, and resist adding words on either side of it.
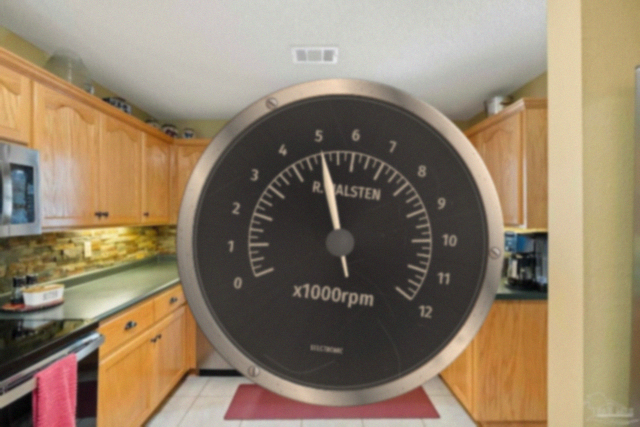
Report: 5000; rpm
